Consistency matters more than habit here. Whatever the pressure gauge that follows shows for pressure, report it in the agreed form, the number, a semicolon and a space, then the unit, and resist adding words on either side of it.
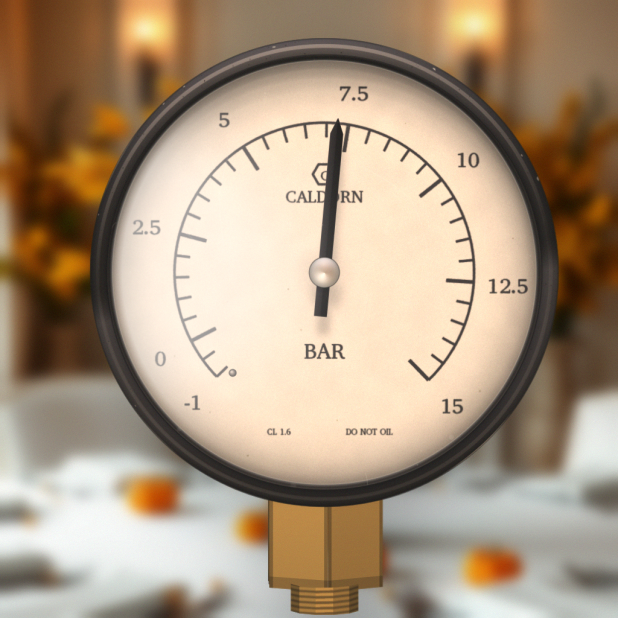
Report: 7.25; bar
